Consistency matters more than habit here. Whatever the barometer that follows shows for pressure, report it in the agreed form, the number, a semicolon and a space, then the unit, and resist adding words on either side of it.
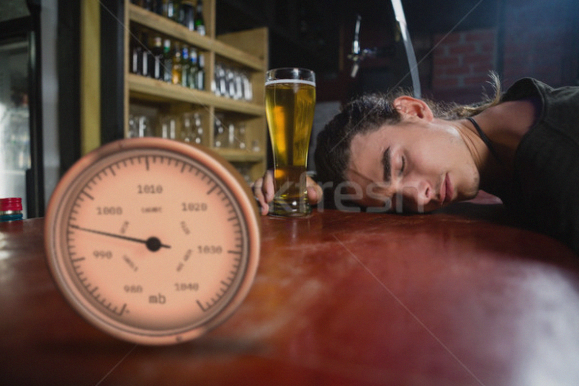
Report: 995; mbar
